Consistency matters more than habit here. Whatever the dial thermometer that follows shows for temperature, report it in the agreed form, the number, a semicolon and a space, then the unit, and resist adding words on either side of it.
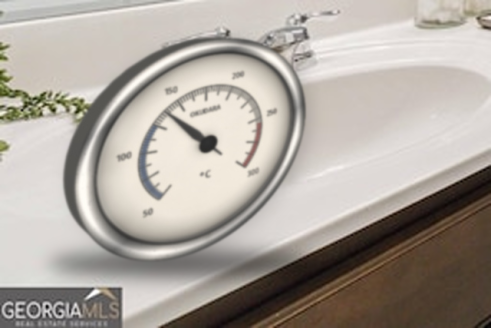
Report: 137.5; °C
